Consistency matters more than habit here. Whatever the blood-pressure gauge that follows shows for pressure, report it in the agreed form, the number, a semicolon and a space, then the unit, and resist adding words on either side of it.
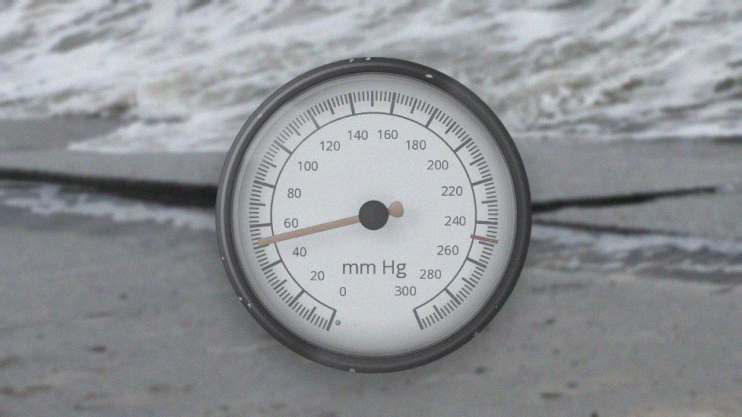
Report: 52; mmHg
